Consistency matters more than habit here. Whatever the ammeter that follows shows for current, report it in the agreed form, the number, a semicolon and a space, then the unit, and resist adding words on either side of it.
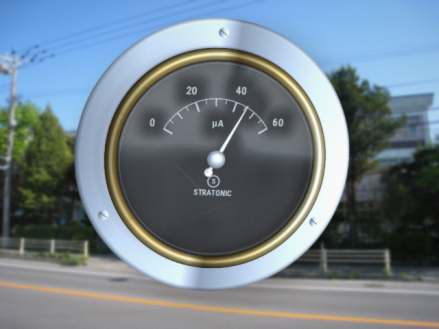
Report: 45; µA
